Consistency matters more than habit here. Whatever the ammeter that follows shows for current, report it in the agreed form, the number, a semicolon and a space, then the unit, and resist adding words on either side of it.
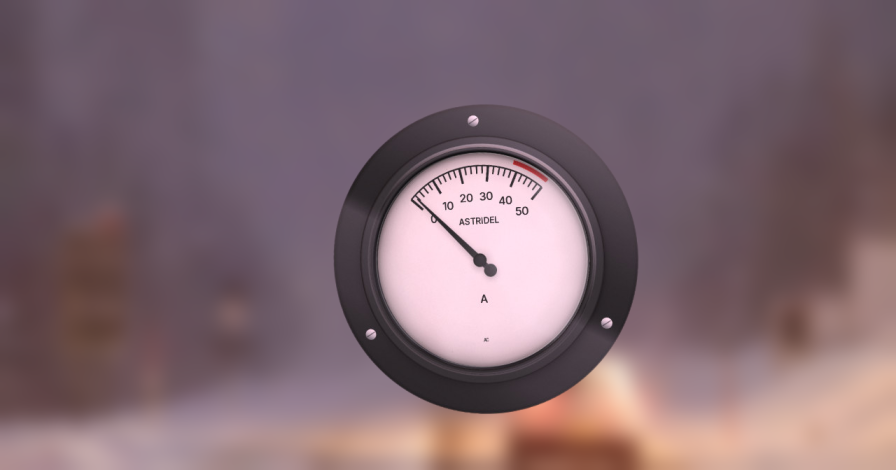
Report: 2; A
